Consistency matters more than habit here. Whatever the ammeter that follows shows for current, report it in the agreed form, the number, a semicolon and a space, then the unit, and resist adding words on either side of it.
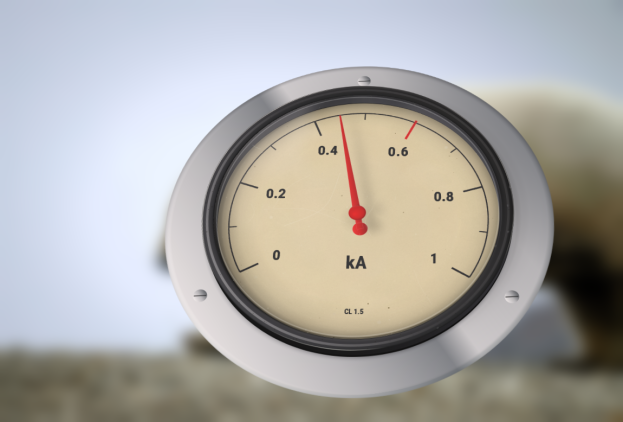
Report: 0.45; kA
